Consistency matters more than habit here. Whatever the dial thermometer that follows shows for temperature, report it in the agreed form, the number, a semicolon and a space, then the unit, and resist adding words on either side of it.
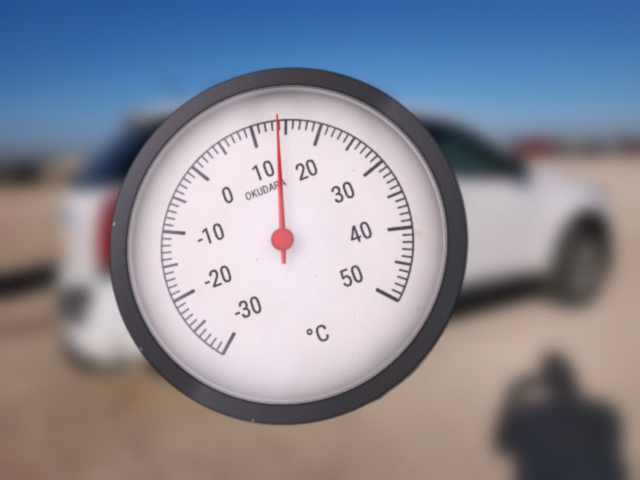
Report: 14; °C
